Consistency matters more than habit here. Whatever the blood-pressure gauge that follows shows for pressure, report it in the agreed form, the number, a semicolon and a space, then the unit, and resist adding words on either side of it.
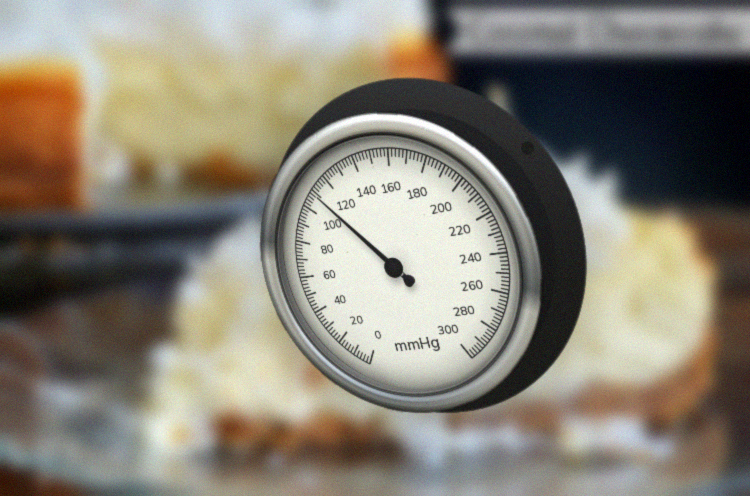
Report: 110; mmHg
